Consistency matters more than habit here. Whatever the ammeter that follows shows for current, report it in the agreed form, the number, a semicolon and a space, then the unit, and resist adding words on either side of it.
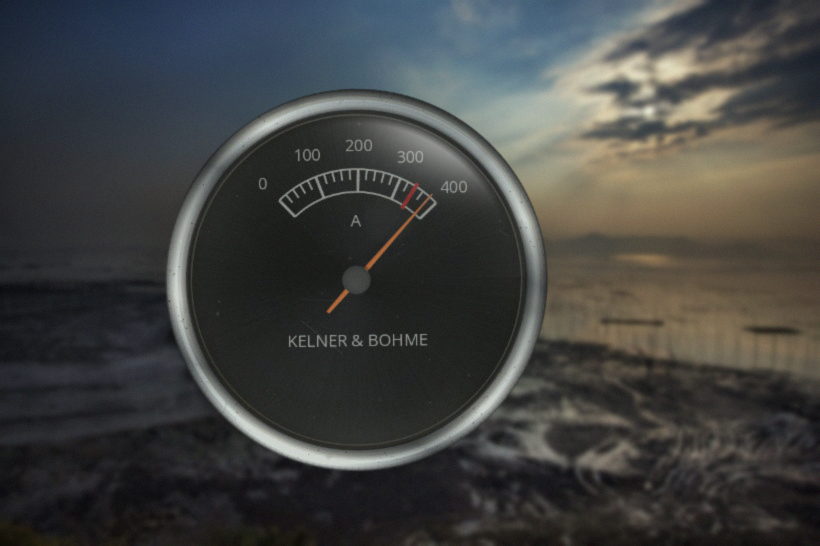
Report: 380; A
